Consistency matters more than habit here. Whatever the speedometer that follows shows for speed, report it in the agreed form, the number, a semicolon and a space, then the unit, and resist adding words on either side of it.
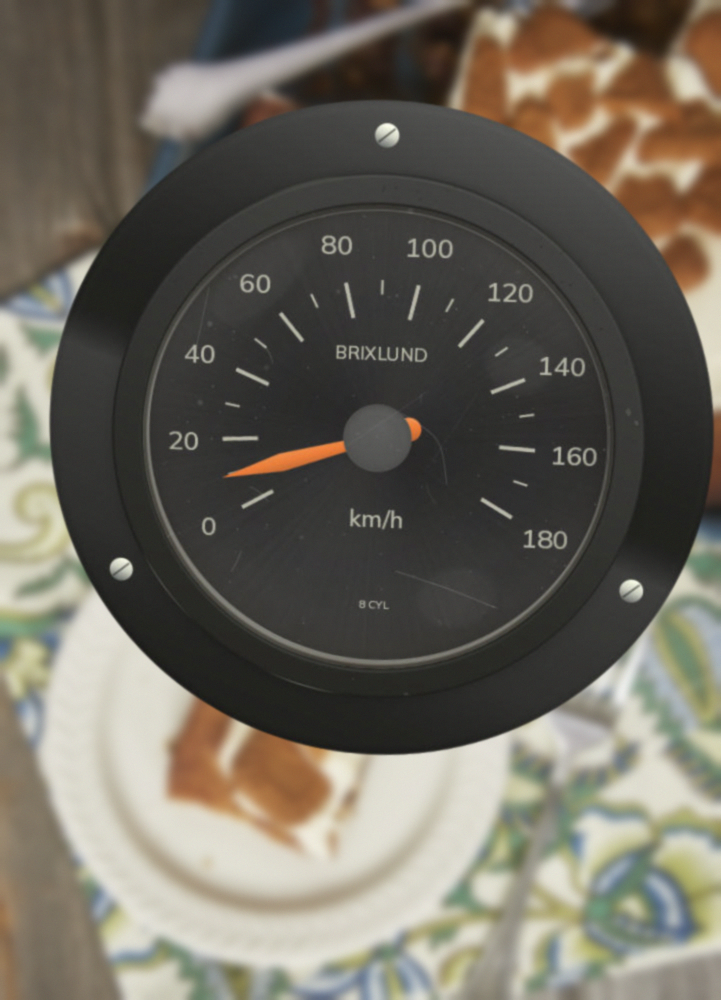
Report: 10; km/h
